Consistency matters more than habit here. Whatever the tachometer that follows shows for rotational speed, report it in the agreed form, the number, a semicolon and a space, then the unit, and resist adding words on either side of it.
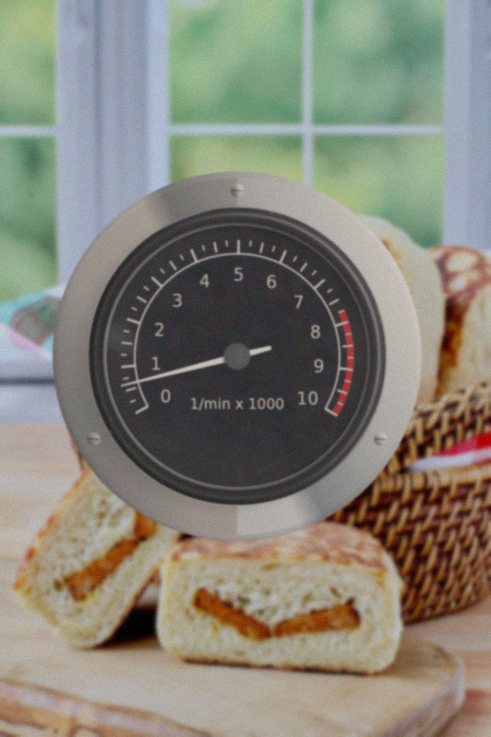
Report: 625; rpm
